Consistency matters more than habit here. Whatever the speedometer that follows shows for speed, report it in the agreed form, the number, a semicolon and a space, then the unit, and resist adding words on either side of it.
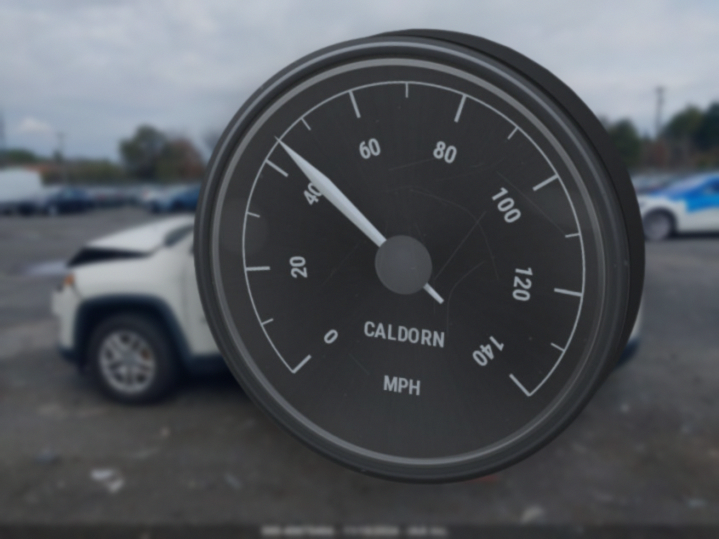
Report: 45; mph
